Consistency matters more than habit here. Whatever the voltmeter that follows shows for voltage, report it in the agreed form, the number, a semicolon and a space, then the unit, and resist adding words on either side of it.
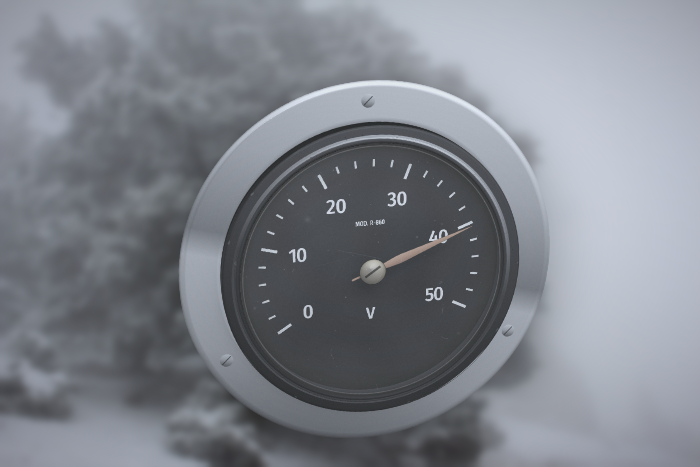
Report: 40; V
